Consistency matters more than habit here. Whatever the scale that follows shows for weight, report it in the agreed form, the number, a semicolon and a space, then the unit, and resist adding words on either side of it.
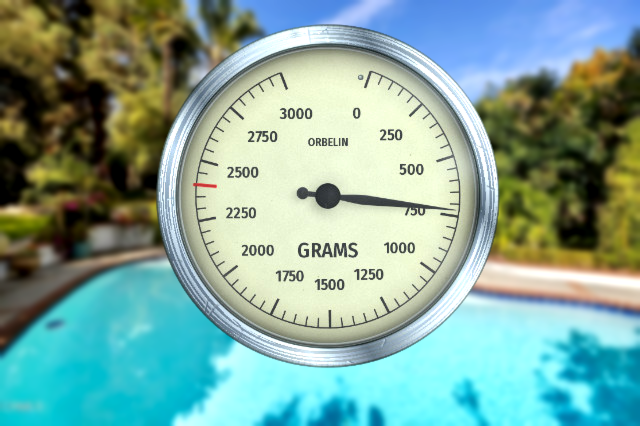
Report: 725; g
